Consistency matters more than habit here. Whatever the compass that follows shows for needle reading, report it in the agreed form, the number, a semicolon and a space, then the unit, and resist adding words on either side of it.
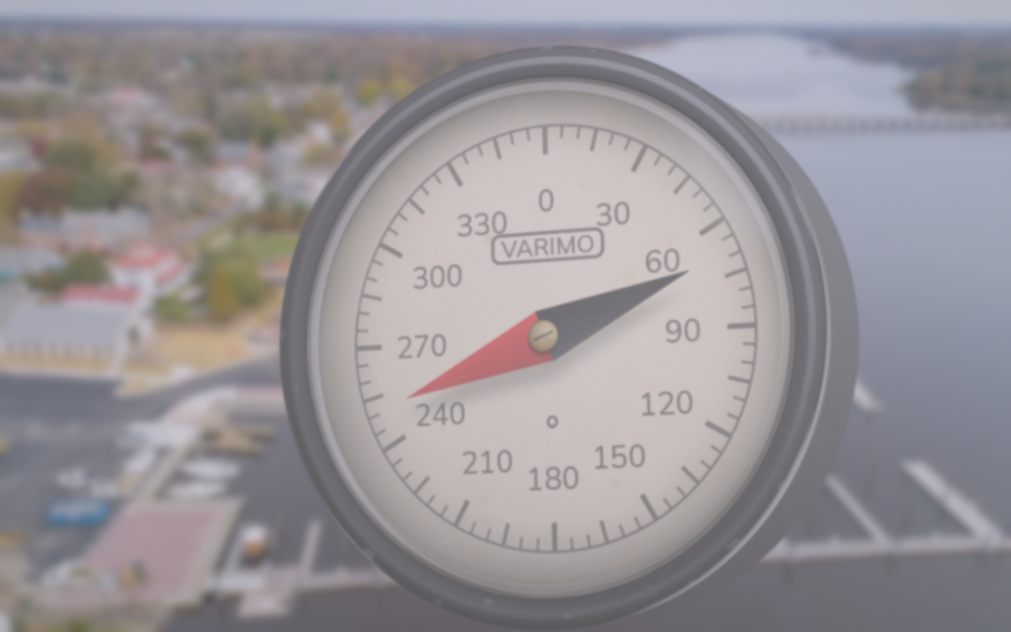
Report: 250; °
